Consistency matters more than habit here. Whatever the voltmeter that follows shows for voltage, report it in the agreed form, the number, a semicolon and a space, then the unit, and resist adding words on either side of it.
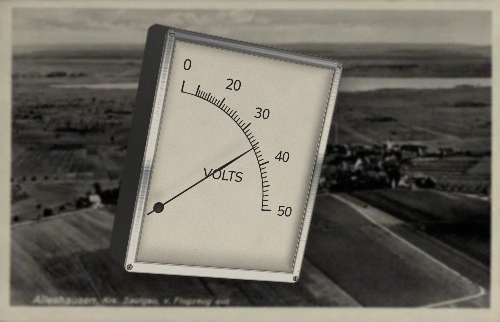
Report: 35; V
